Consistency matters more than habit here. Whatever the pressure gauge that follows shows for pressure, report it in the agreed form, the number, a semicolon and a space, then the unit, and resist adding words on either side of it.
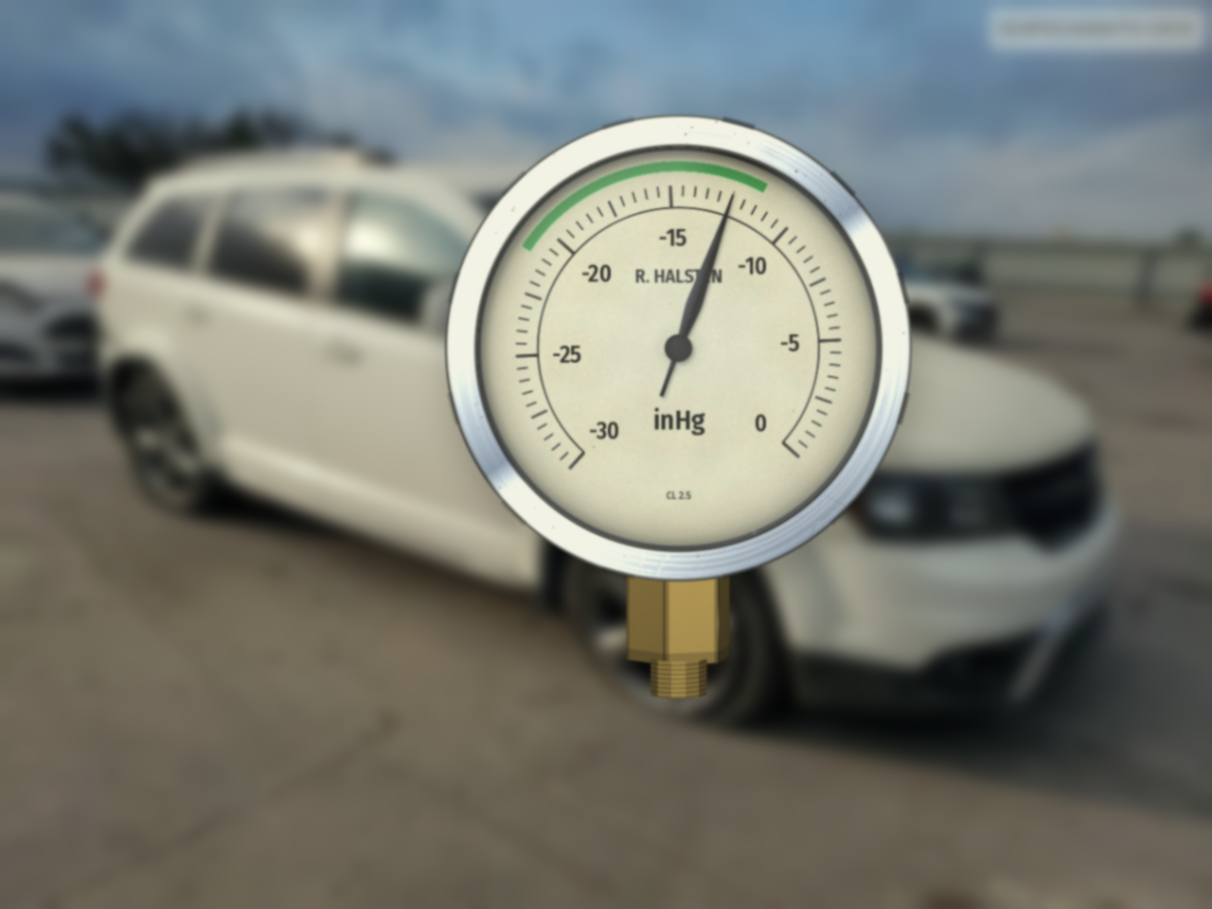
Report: -12.5; inHg
